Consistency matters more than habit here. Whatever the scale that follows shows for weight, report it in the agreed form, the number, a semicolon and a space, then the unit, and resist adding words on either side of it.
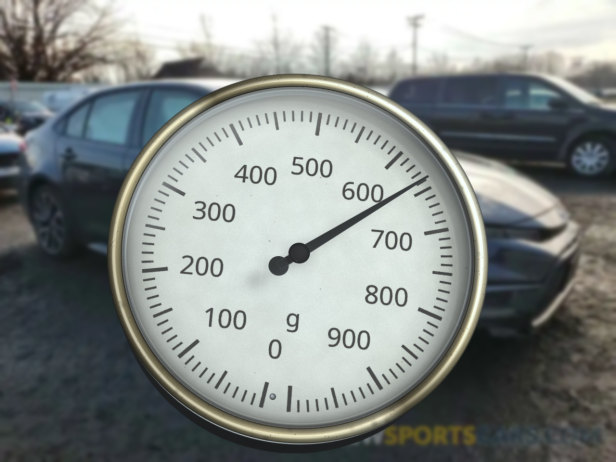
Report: 640; g
